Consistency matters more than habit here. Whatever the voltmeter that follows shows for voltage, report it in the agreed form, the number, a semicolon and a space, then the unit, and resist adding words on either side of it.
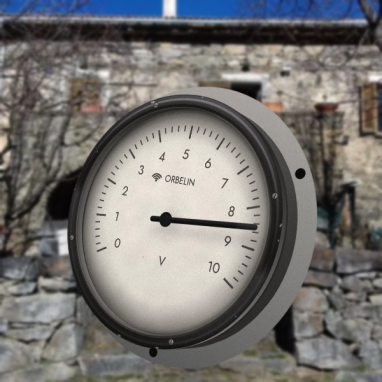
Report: 8.5; V
